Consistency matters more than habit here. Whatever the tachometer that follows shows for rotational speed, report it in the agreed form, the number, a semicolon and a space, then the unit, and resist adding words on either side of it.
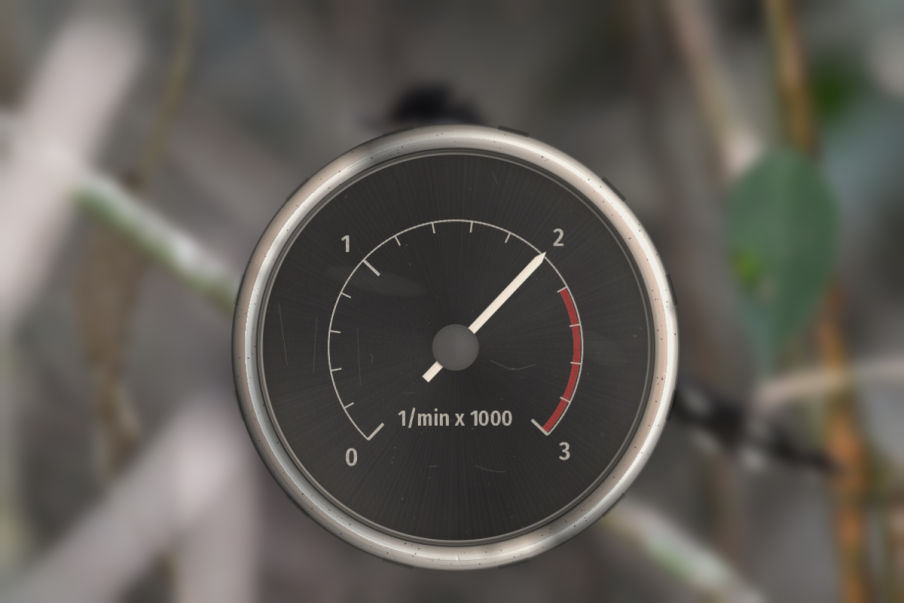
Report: 2000; rpm
